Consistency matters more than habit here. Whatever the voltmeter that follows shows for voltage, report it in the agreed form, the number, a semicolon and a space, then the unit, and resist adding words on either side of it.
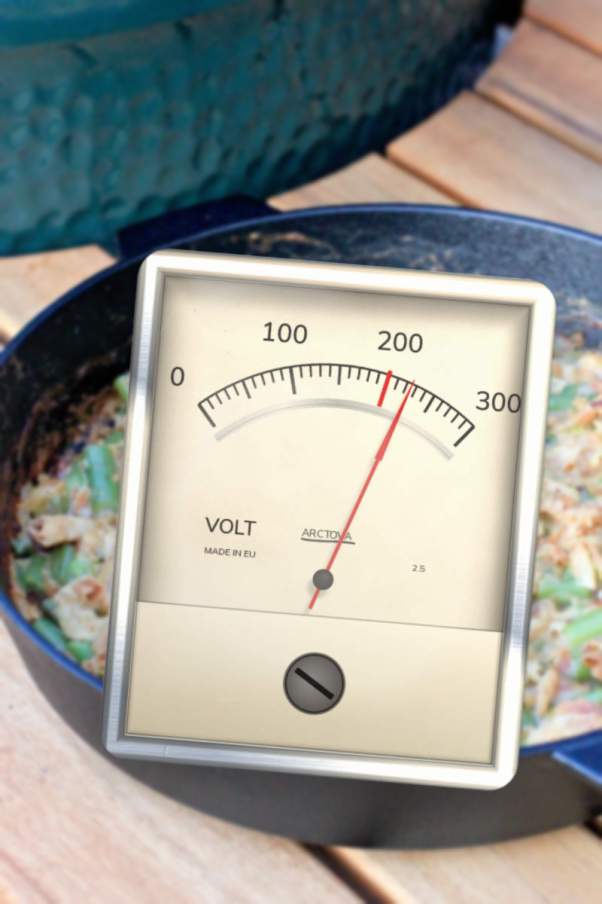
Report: 225; V
